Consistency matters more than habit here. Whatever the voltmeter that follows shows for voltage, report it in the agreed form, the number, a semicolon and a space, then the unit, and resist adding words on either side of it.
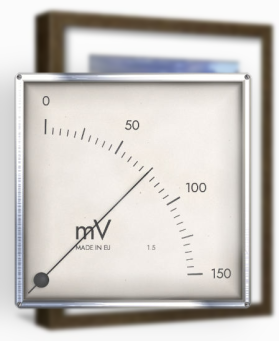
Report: 75; mV
